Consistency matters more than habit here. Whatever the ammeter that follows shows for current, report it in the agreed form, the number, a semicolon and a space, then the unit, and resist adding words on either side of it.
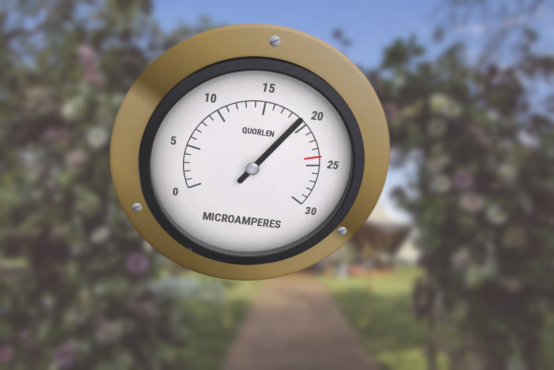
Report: 19; µA
